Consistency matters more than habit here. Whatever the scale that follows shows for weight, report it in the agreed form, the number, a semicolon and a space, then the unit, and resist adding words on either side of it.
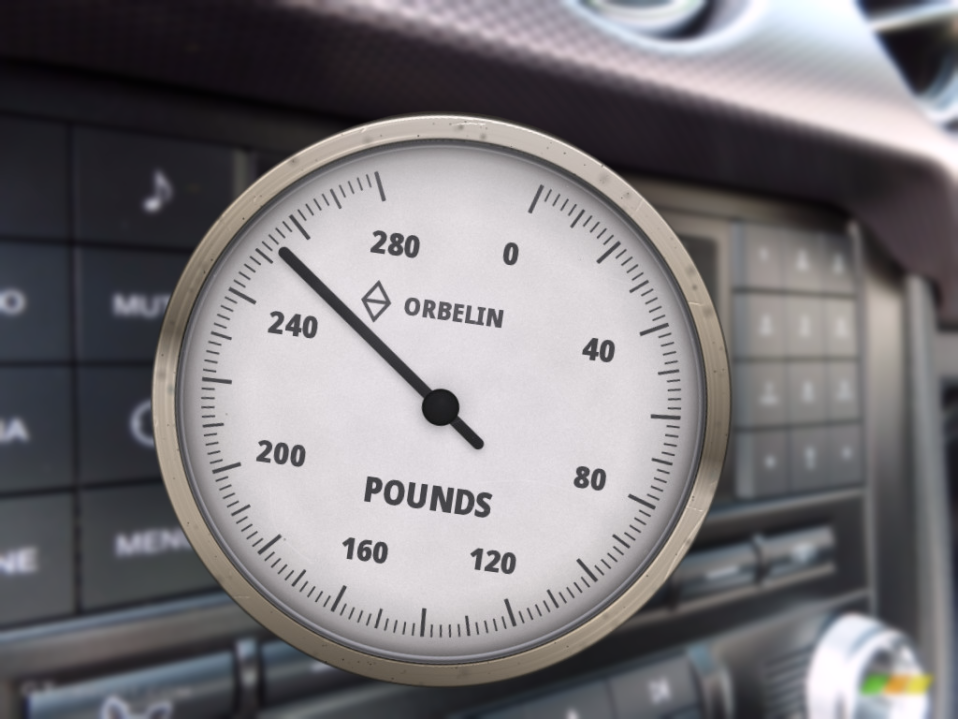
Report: 254; lb
